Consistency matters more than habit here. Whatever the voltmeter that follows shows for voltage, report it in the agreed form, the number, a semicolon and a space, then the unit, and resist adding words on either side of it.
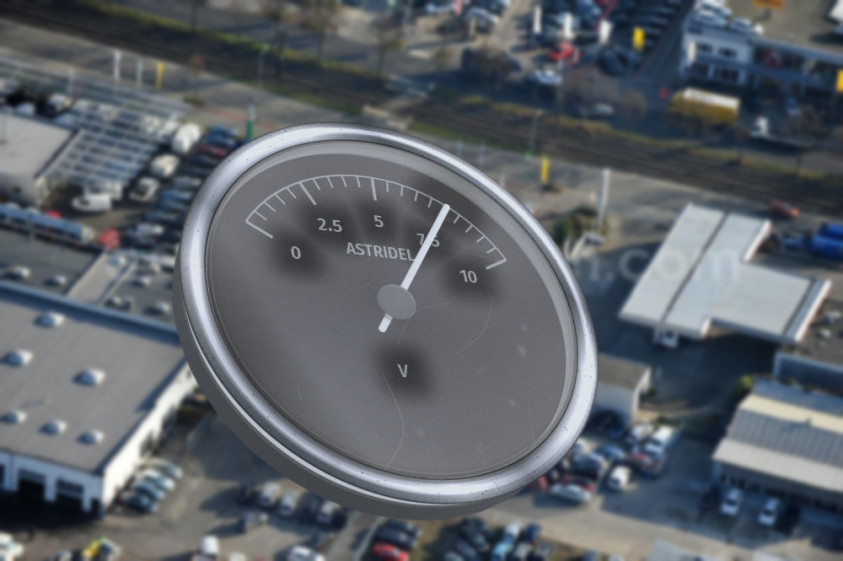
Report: 7.5; V
